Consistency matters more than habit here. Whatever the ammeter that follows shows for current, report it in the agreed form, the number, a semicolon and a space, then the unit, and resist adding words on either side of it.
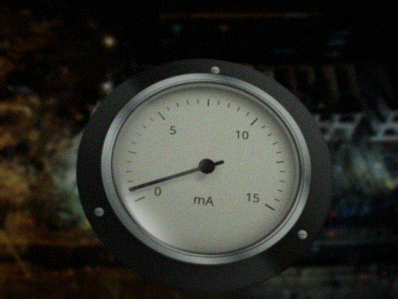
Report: 0.5; mA
